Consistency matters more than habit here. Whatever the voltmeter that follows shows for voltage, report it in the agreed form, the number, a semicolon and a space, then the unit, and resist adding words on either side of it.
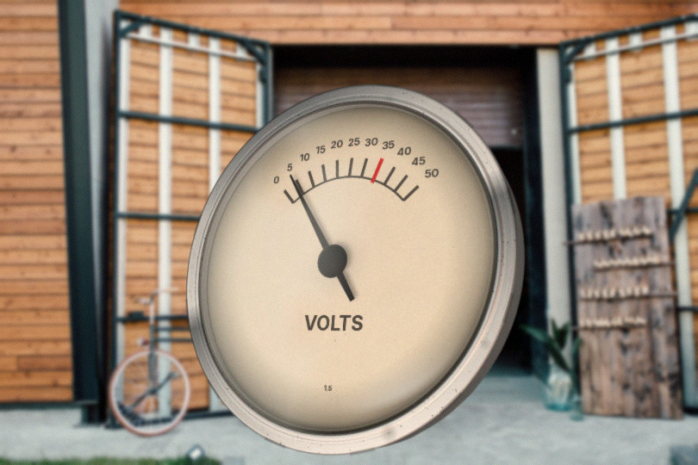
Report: 5; V
